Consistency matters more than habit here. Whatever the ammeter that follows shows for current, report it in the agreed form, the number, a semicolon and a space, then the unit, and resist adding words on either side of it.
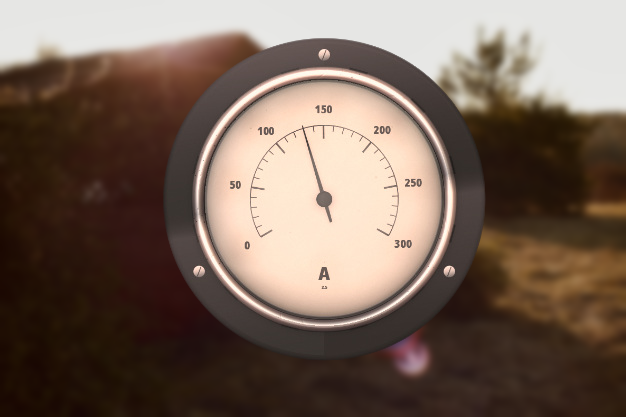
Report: 130; A
